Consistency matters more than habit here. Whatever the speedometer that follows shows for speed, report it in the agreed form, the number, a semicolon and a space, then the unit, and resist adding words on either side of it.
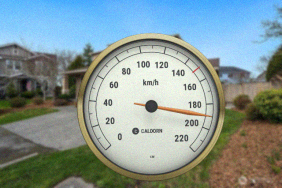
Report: 190; km/h
